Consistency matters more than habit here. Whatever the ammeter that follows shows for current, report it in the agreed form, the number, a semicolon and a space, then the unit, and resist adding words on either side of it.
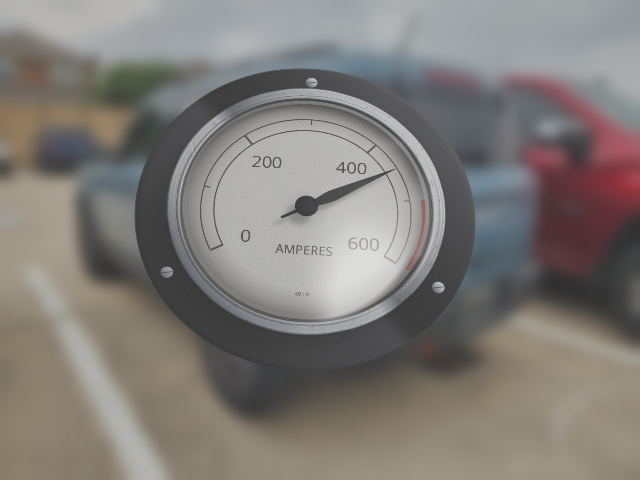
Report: 450; A
